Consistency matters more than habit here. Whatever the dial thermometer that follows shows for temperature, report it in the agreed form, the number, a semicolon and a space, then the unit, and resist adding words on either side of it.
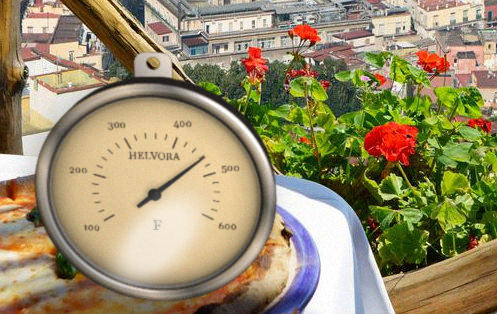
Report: 460; °F
